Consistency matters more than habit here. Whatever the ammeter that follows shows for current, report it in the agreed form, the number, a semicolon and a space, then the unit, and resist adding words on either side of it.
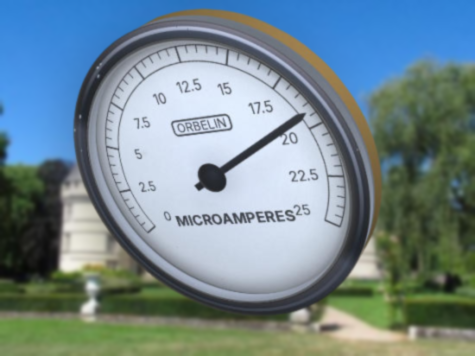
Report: 19.25; µA
